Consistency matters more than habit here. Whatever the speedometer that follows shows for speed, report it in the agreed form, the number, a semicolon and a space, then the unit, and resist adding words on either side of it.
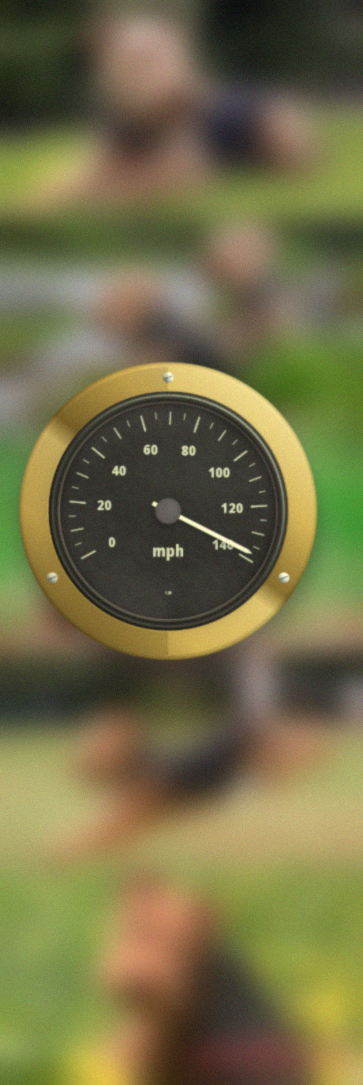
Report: 137.5; mph
